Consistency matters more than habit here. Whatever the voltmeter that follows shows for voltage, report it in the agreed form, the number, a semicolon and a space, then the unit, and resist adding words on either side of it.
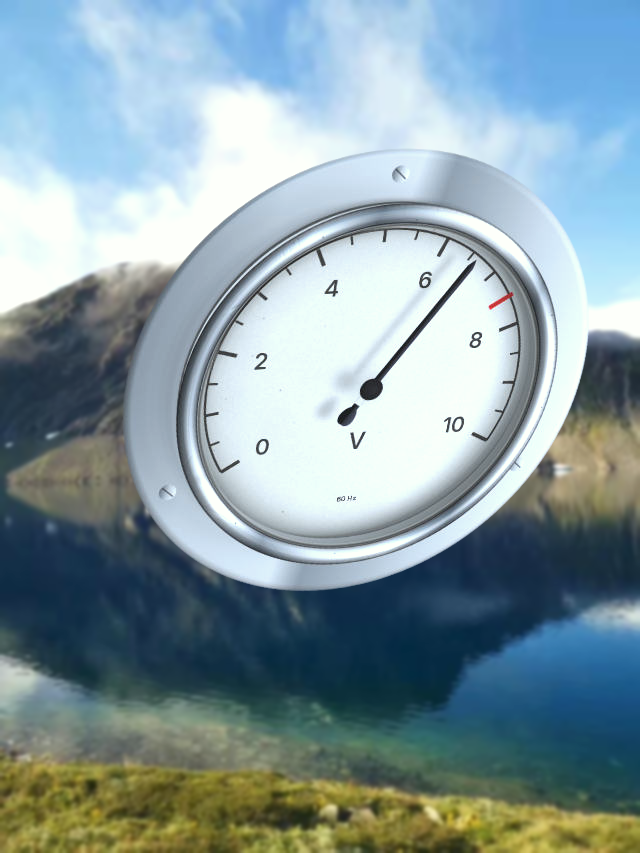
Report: 6.5; V
